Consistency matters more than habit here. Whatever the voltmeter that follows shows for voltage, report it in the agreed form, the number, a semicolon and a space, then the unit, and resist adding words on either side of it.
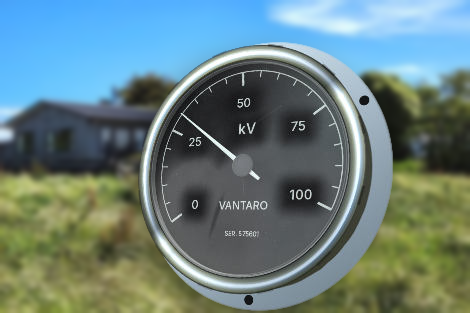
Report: 30; kV
